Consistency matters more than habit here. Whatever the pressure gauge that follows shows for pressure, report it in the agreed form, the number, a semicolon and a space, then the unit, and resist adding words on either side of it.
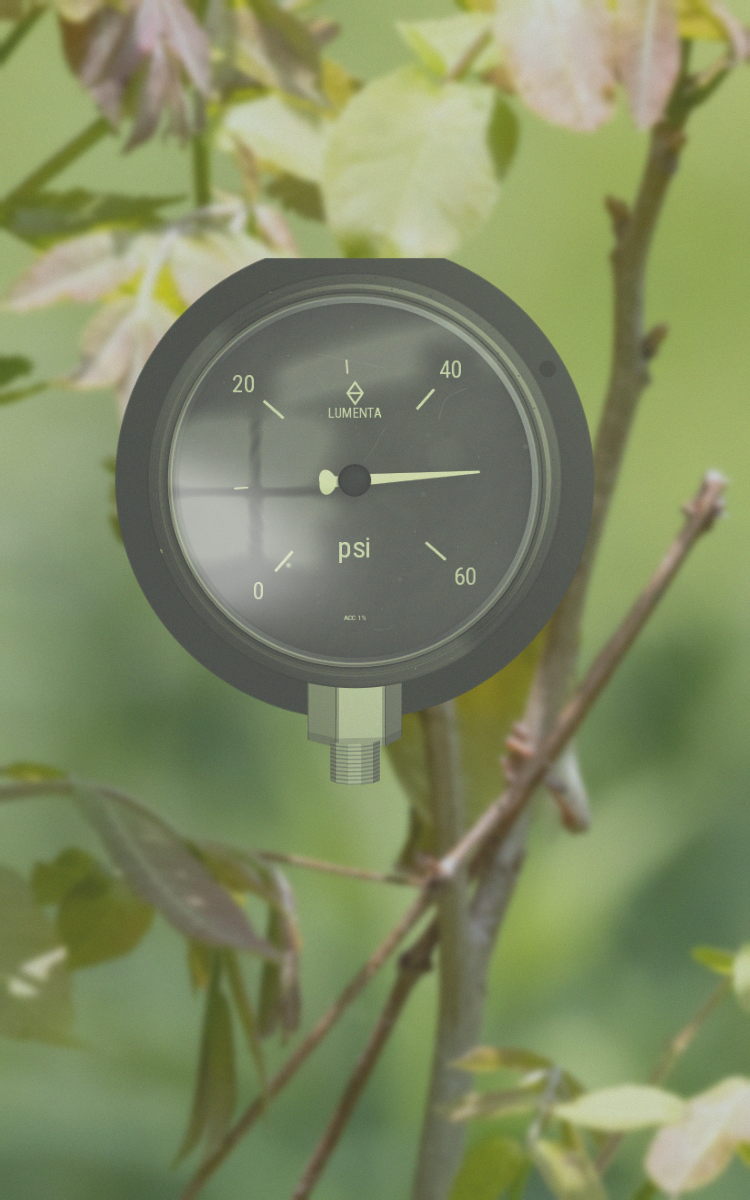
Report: 50; psi
